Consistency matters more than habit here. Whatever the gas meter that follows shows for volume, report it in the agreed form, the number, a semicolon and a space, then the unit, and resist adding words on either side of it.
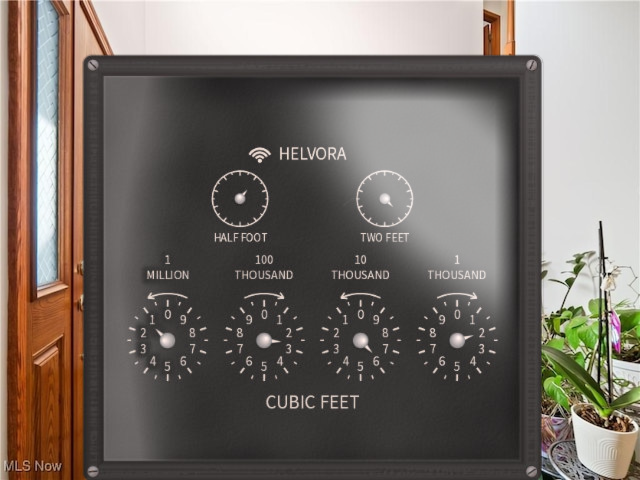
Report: 126200; ft³
